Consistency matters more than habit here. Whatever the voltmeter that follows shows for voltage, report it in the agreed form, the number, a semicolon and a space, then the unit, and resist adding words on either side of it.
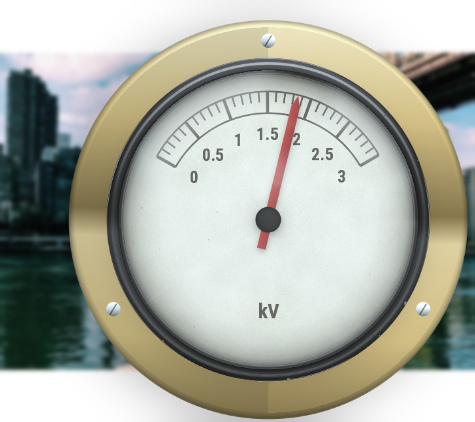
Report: 1.85; kV
